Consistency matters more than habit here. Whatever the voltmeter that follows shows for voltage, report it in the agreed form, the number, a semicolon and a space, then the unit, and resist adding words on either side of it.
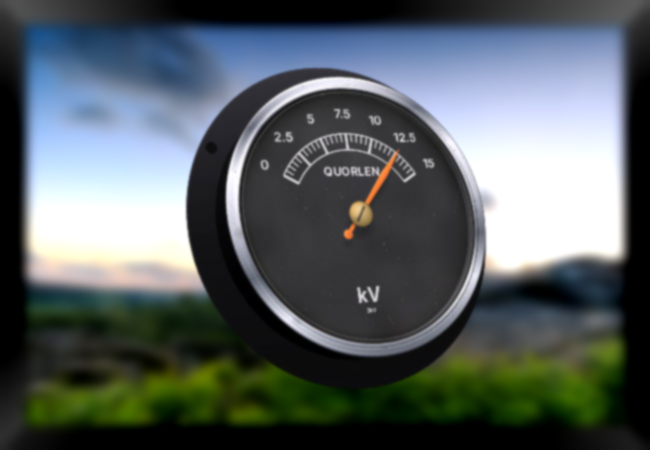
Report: 12.5; kV
